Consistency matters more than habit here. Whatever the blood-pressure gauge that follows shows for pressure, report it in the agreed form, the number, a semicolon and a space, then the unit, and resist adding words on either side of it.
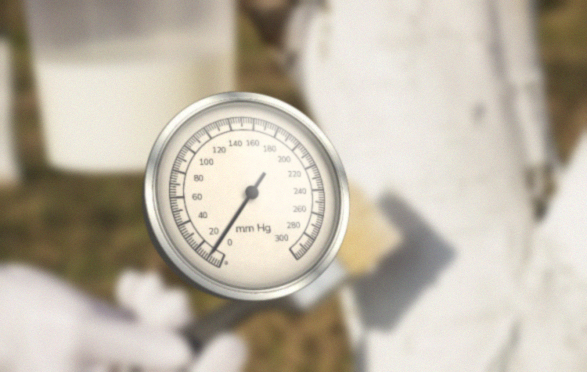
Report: 10; mmHg
